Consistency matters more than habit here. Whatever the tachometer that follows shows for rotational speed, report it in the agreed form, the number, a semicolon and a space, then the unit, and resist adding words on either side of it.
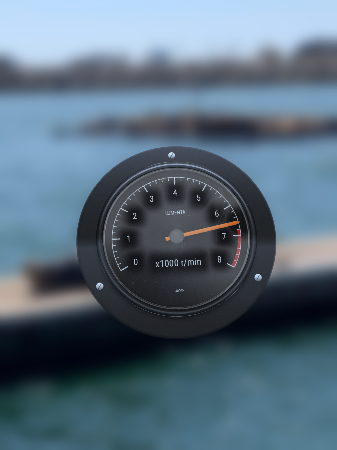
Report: 6600; rpm
